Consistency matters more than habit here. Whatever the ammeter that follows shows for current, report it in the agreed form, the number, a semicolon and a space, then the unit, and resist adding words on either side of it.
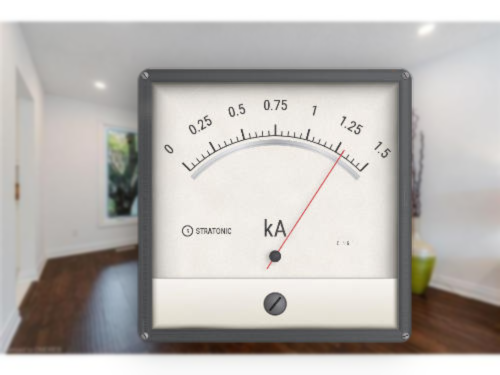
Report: 1.3; kA
